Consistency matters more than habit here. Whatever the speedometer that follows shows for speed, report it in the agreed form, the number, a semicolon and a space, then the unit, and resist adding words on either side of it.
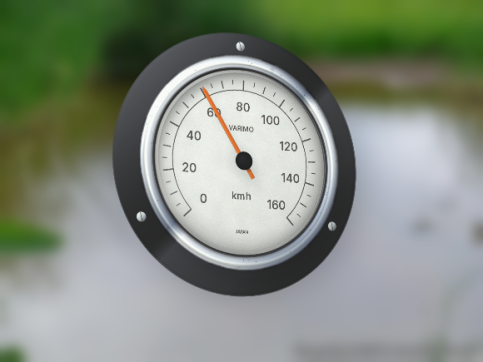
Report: 60; km/h
